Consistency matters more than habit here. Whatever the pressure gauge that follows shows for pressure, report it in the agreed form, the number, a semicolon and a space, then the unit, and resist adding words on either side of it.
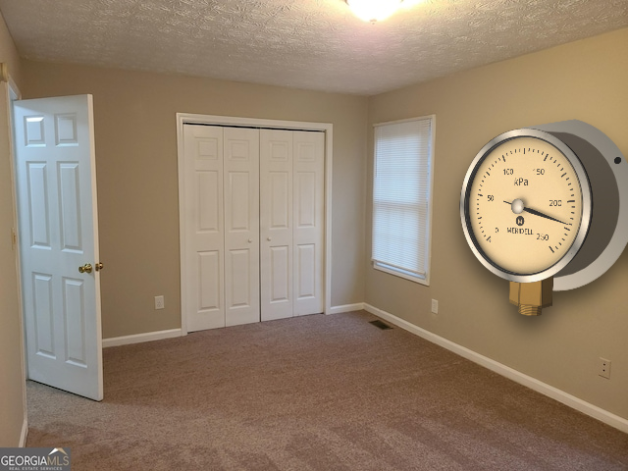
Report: 220; kPa
